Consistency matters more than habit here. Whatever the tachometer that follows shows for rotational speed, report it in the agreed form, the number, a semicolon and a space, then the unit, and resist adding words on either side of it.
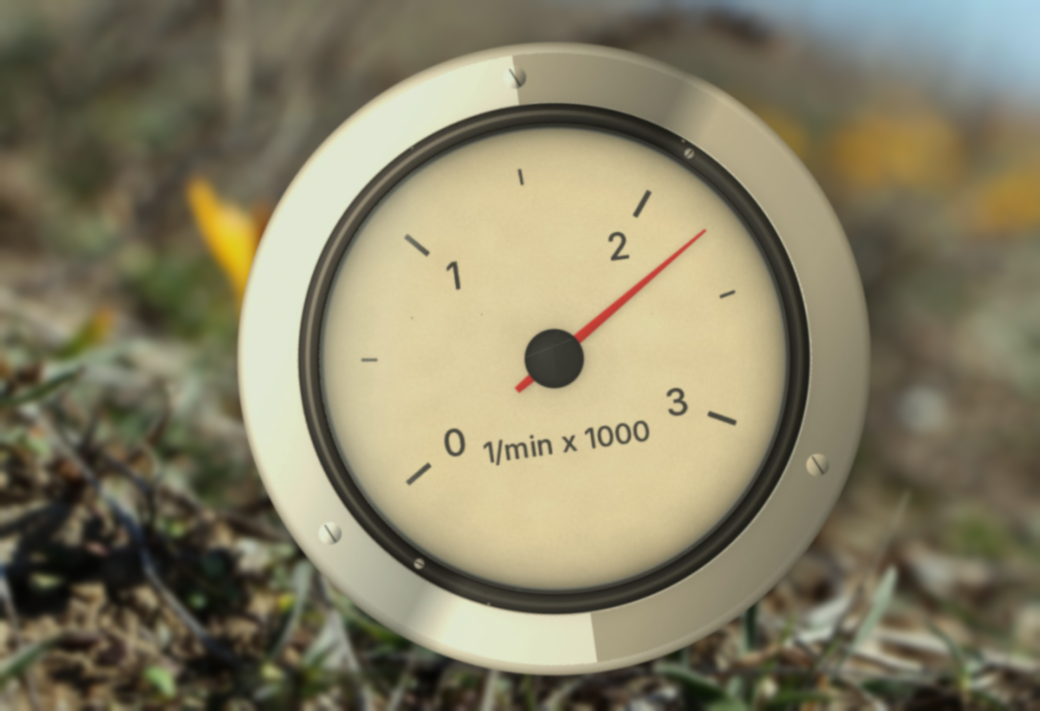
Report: 2250; rpm
